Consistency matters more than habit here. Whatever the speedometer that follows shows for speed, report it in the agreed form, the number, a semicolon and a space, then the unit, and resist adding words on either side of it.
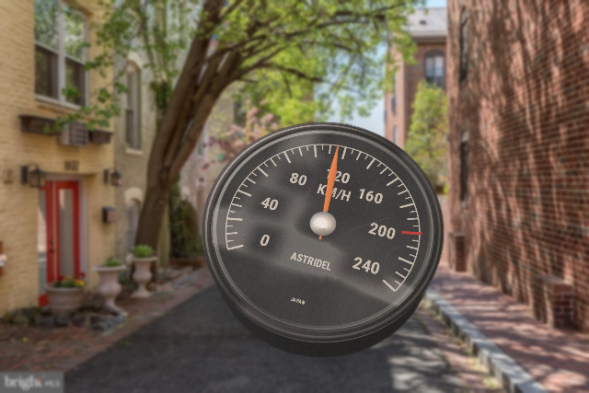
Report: 115; km/h
